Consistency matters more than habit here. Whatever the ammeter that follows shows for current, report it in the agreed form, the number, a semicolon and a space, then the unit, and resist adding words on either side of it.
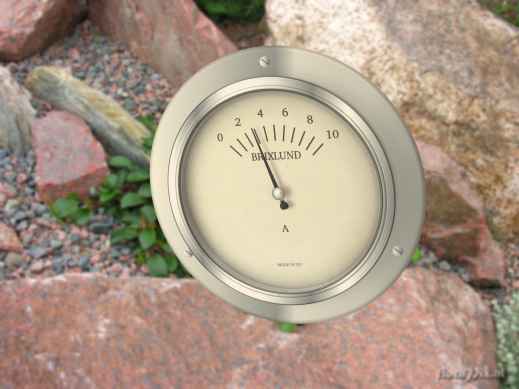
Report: 3; A
